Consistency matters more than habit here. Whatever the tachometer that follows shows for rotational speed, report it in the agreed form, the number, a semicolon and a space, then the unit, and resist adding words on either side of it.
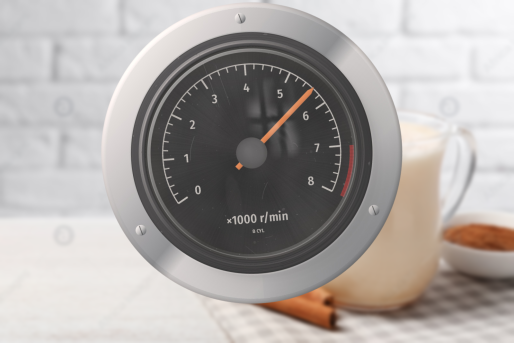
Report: 5600; rpm
